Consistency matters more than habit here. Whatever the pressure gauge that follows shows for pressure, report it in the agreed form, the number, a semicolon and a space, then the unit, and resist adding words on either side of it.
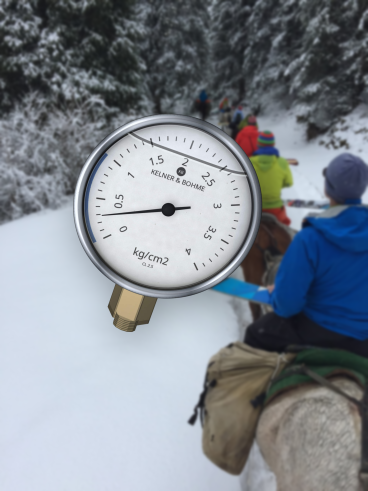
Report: 0.3; kg/cm²
